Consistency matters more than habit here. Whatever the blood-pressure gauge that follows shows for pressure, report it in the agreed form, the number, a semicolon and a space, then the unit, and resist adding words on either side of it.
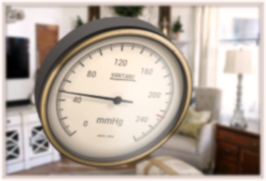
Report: 50; mmHg
